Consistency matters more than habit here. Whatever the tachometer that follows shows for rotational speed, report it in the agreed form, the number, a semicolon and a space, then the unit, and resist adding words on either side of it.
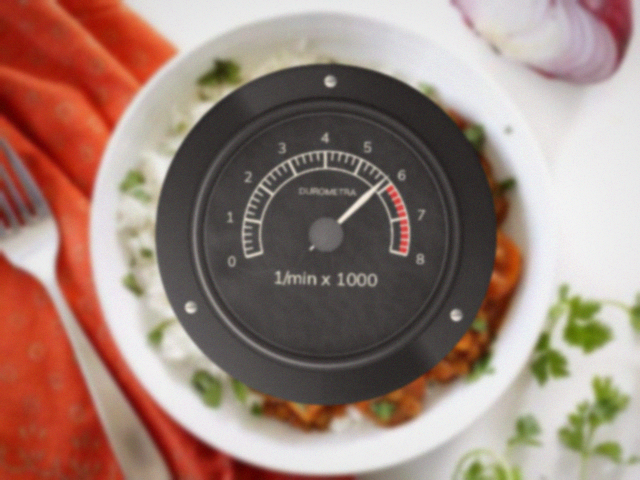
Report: 5800; rpm
